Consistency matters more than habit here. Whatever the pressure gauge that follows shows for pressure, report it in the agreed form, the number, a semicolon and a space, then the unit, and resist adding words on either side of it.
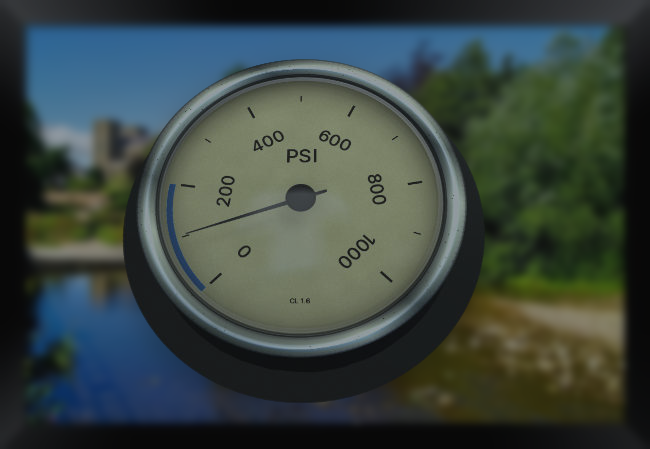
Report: 100; psi
